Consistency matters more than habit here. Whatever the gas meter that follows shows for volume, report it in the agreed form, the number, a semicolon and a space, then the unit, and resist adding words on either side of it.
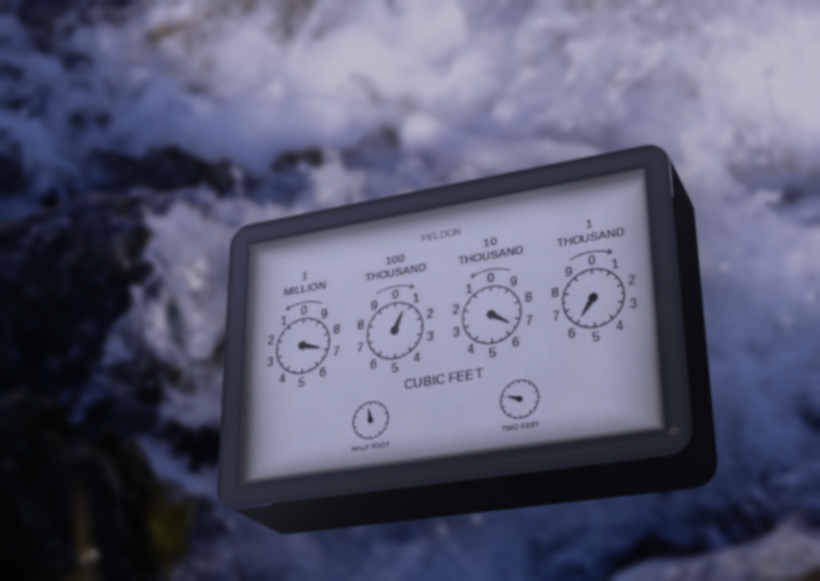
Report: 706600; ft³
